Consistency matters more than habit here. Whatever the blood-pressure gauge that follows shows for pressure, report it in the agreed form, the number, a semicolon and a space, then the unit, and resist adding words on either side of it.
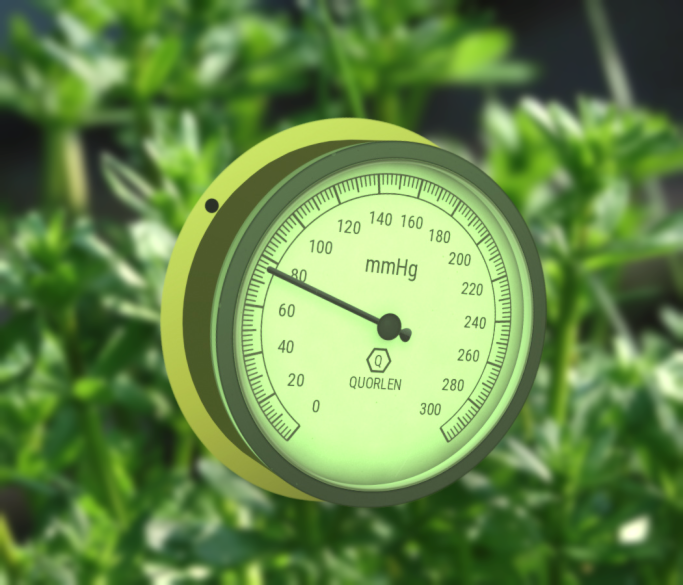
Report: 76; mmHg
